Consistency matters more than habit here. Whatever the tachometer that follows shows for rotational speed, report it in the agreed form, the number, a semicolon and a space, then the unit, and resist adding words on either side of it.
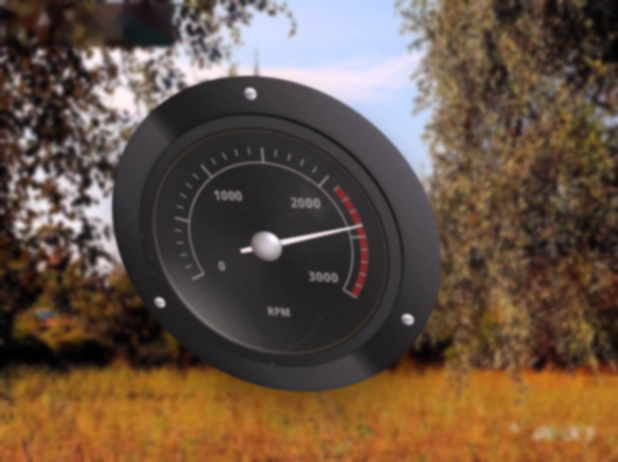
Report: 2400; rpm
